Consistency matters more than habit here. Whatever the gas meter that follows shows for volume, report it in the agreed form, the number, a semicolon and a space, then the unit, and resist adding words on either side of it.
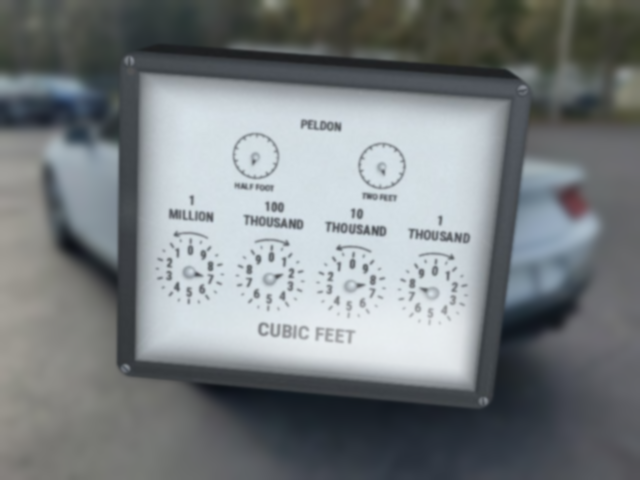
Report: 717800; ft³
